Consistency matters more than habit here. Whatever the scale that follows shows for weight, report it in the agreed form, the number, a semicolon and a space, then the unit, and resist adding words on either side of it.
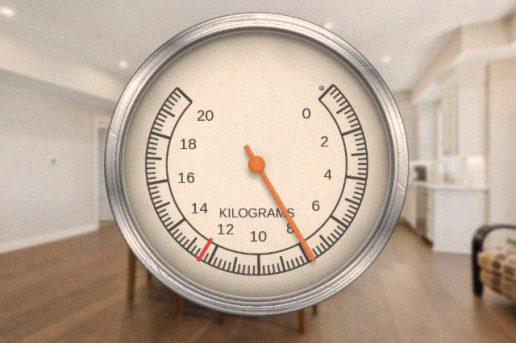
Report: 7.8; kg
